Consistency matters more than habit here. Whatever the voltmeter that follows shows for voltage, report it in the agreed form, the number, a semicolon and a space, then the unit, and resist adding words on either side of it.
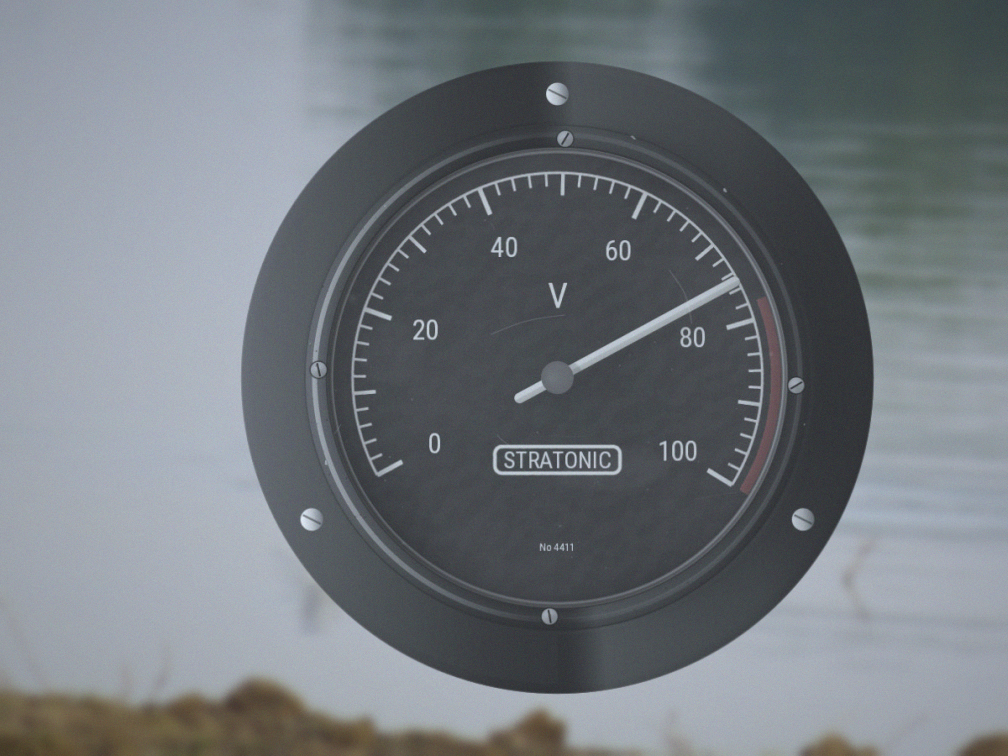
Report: 75; V
